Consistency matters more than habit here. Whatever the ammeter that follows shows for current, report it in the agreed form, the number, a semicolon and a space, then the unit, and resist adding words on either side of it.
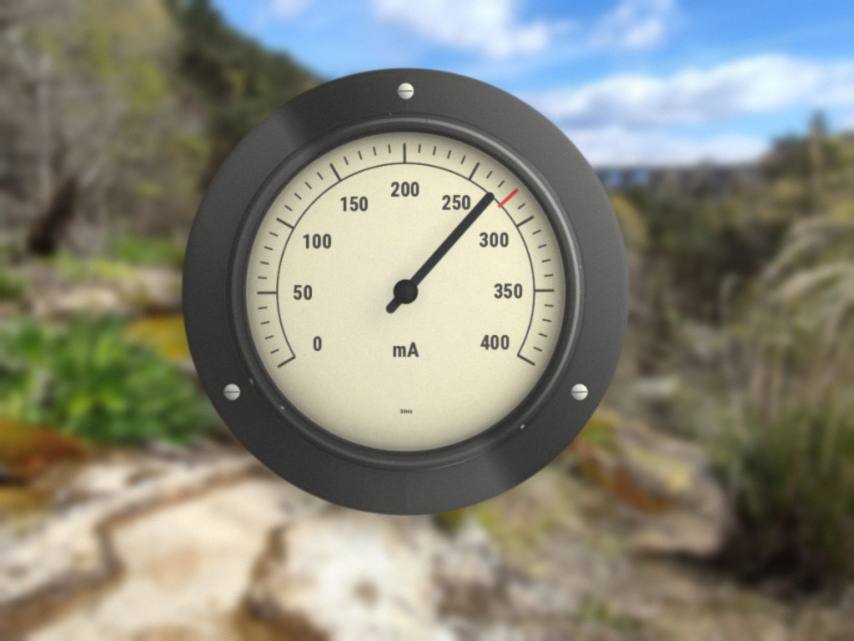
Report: 270; mA
